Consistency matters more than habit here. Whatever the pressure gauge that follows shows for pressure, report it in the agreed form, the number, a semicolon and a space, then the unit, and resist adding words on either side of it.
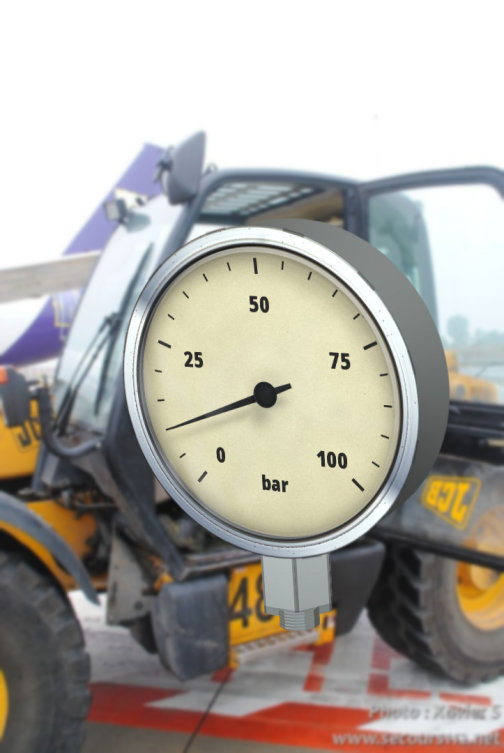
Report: 10; bar
